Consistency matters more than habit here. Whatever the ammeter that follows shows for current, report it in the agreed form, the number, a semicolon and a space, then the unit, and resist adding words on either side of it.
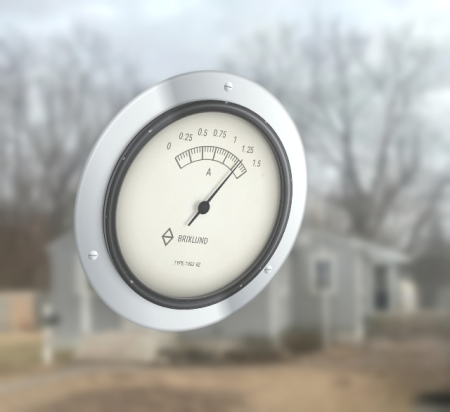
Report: 1.25; A
